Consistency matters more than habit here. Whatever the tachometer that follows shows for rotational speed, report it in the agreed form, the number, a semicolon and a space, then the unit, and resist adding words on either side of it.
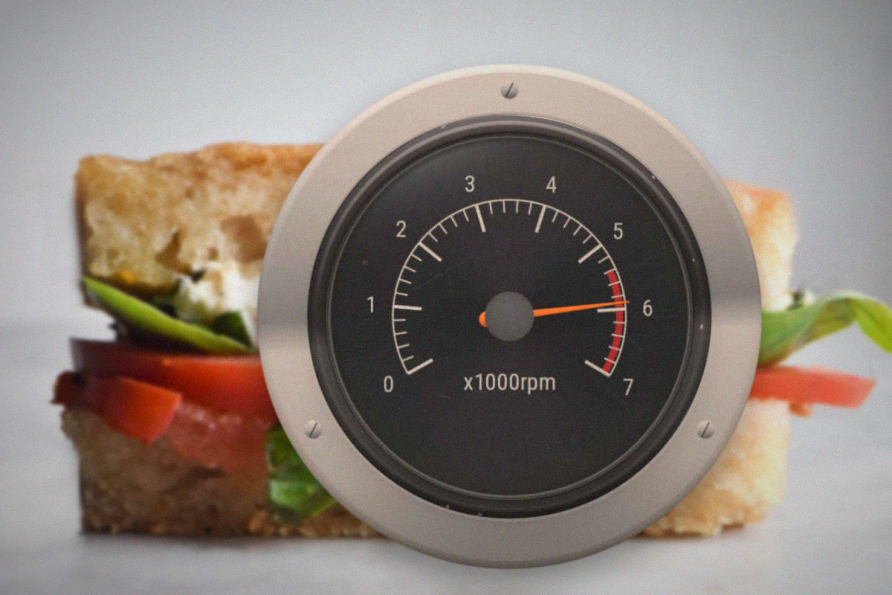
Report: 5900; rpm
